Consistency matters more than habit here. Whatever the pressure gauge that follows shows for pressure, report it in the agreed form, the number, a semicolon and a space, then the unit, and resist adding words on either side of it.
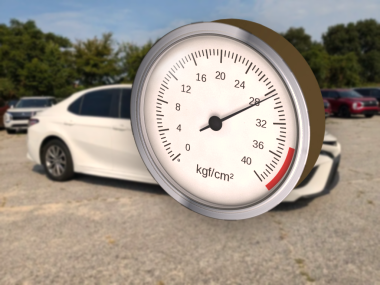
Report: 28.5; kg/cm²
